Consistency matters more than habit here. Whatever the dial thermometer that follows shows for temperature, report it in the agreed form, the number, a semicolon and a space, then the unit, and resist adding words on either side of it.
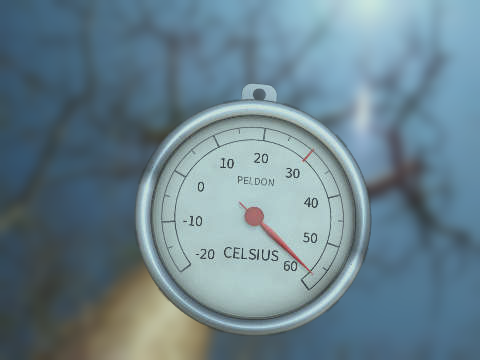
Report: 57.5; °C
